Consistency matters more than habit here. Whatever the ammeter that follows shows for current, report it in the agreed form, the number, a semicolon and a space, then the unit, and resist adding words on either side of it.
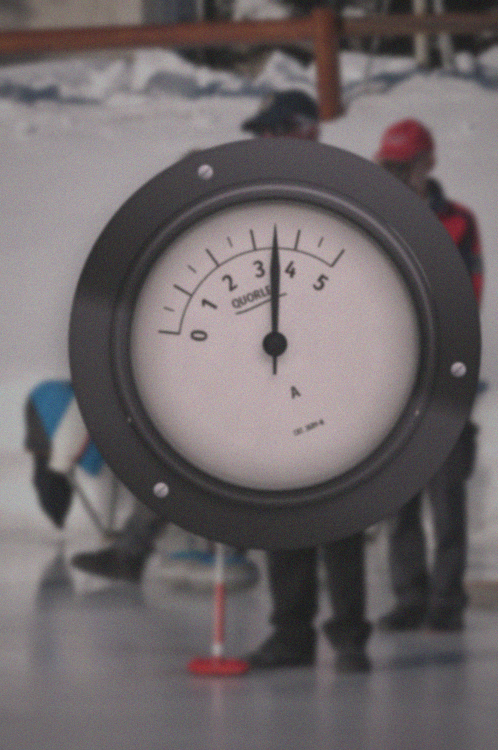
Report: 3.5; A
